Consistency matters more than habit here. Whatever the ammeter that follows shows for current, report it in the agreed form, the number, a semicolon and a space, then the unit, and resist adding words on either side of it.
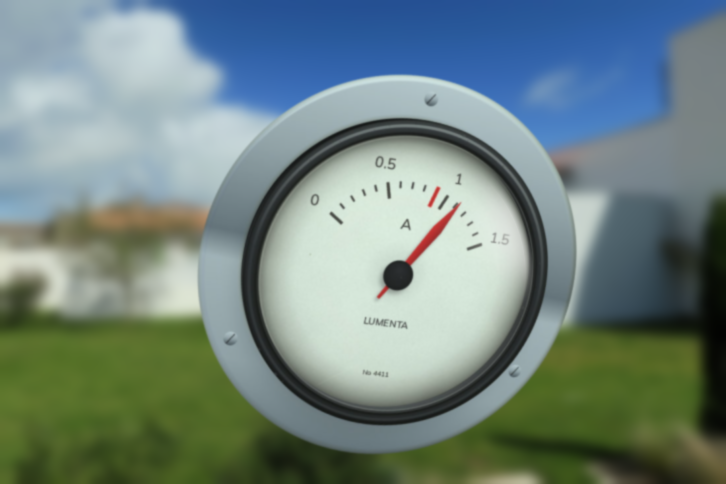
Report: 1.1; A
